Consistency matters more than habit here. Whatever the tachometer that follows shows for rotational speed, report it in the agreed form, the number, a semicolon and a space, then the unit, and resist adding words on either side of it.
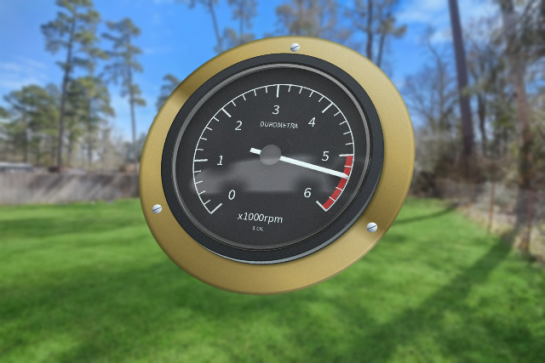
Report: 5400; rpm
